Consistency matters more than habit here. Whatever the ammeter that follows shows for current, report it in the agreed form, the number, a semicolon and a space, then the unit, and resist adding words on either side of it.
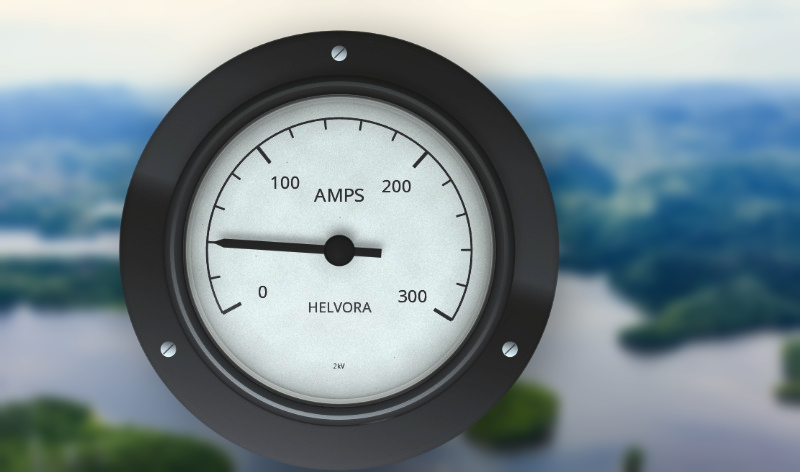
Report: 40; A
